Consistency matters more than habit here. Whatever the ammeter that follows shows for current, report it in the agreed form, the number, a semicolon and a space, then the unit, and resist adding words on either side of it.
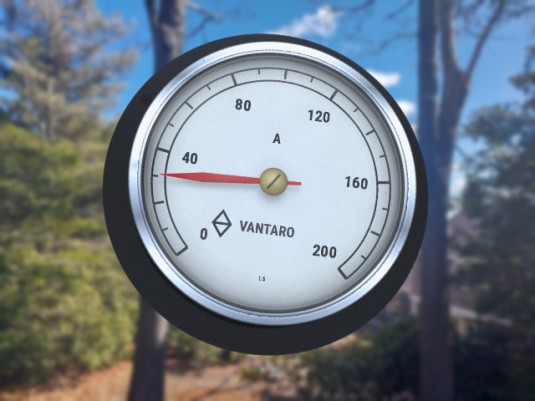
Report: 30; A
